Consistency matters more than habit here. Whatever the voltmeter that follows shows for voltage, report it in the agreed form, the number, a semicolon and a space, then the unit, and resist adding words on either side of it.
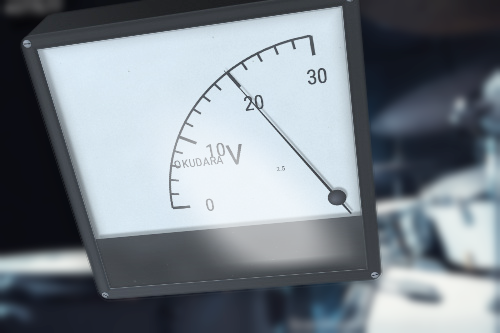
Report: 20; V
